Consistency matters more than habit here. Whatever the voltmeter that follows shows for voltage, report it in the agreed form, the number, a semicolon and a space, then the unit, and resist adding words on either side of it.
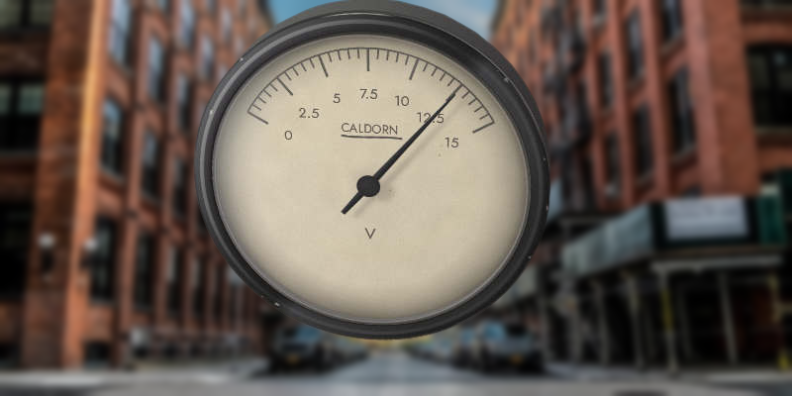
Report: 12.5; V
